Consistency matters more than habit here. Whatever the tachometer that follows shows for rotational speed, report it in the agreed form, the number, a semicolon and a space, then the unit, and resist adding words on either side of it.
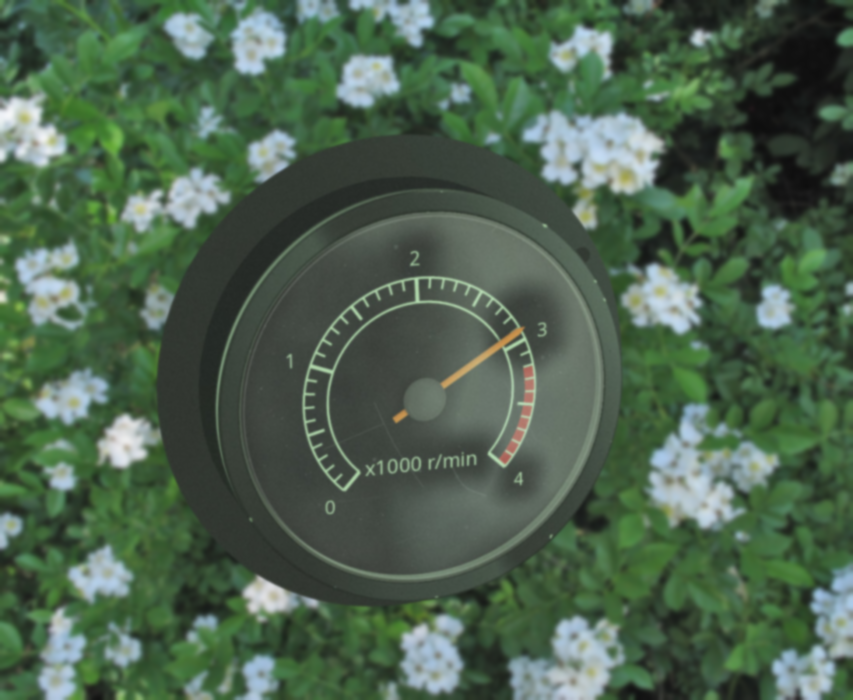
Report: 2900; rpm
